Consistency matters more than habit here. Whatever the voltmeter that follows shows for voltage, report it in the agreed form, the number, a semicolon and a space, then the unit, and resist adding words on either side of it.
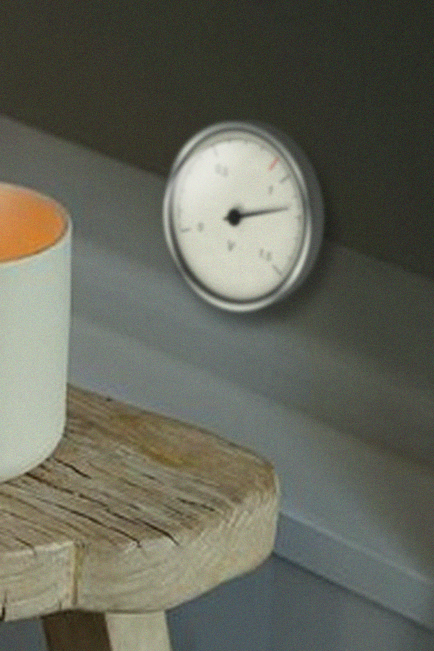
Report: 1.15; V
